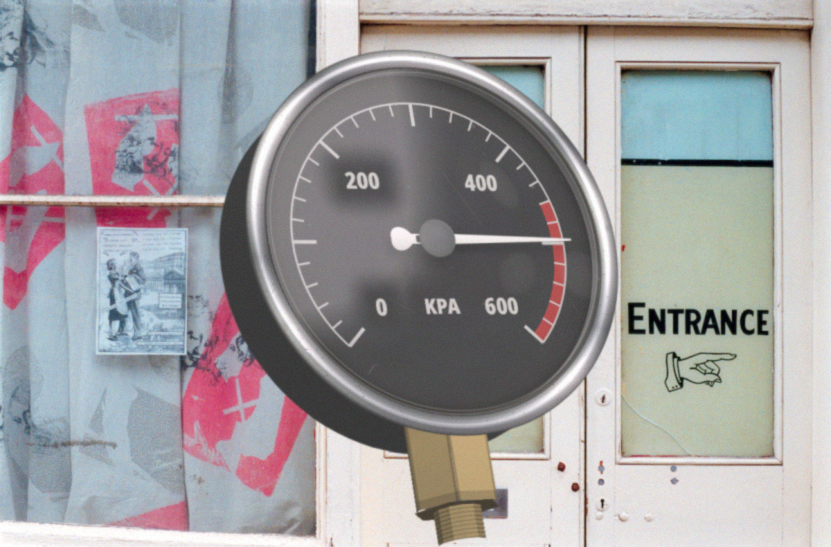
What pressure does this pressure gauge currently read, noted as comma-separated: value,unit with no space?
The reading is 500,kPa
